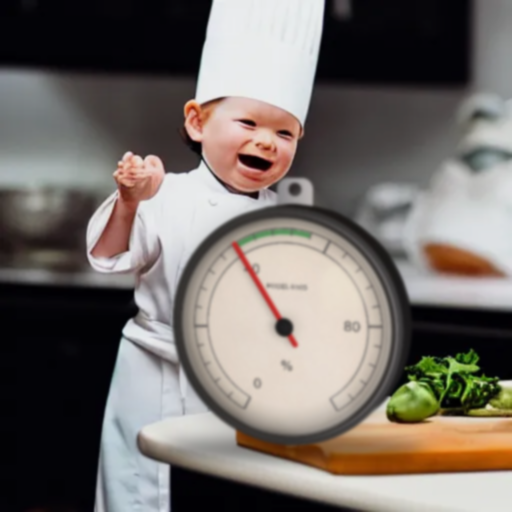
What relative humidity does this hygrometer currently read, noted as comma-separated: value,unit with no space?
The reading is 40,%
